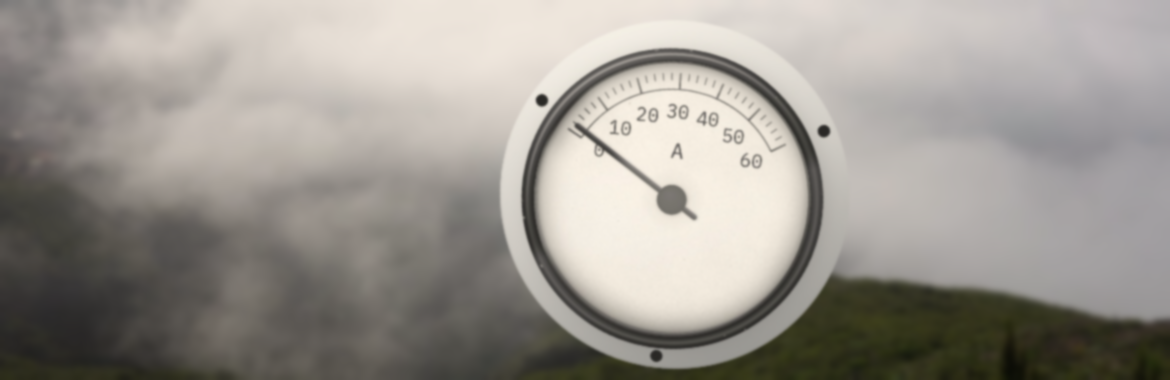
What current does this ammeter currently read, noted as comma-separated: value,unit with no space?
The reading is 2,A
